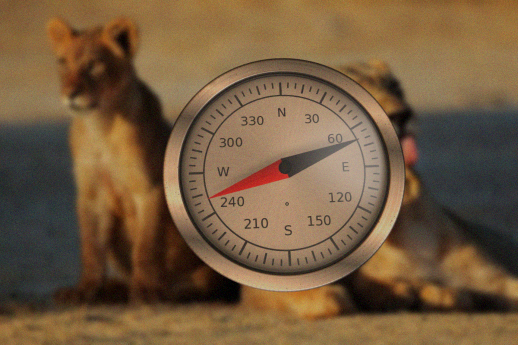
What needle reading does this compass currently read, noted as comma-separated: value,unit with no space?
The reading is 250,°
